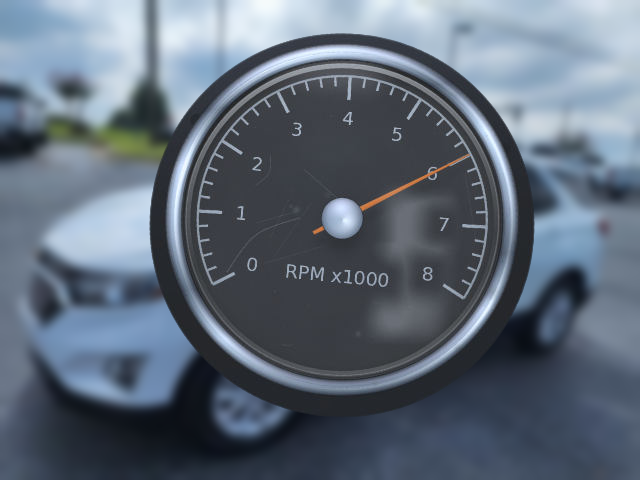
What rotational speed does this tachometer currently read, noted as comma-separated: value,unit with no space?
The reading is 6000,rpm
